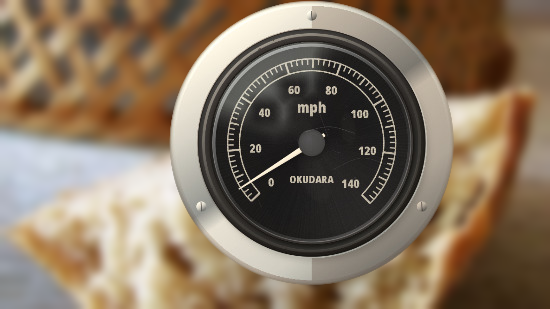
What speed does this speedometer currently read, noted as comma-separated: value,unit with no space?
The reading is 6,mph
